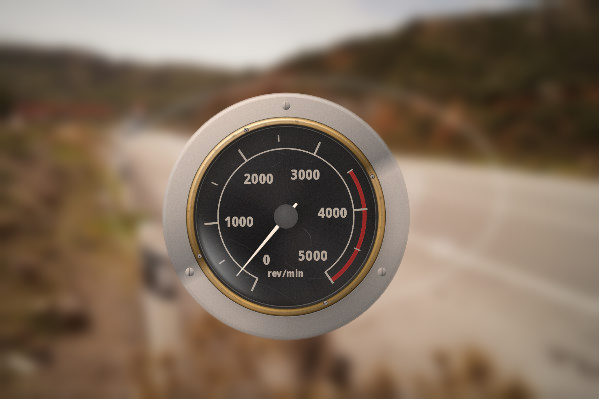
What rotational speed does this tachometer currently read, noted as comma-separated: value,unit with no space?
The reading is 250,rpm
